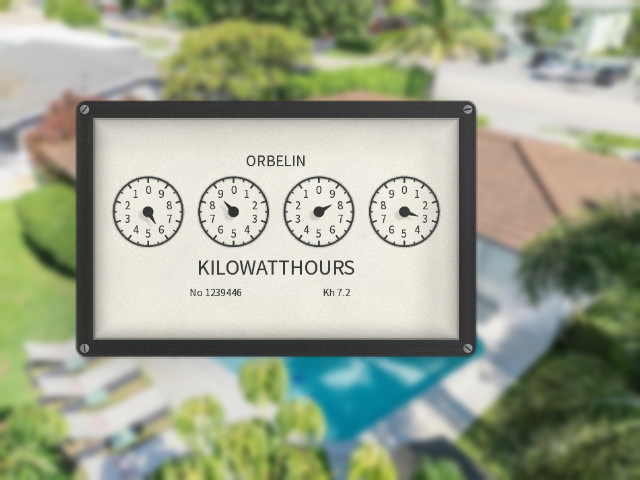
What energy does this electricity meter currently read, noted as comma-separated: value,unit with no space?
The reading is 5883,kWh
